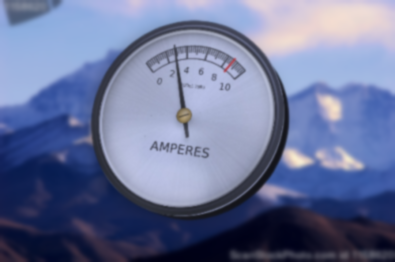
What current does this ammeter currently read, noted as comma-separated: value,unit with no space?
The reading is 3,A
